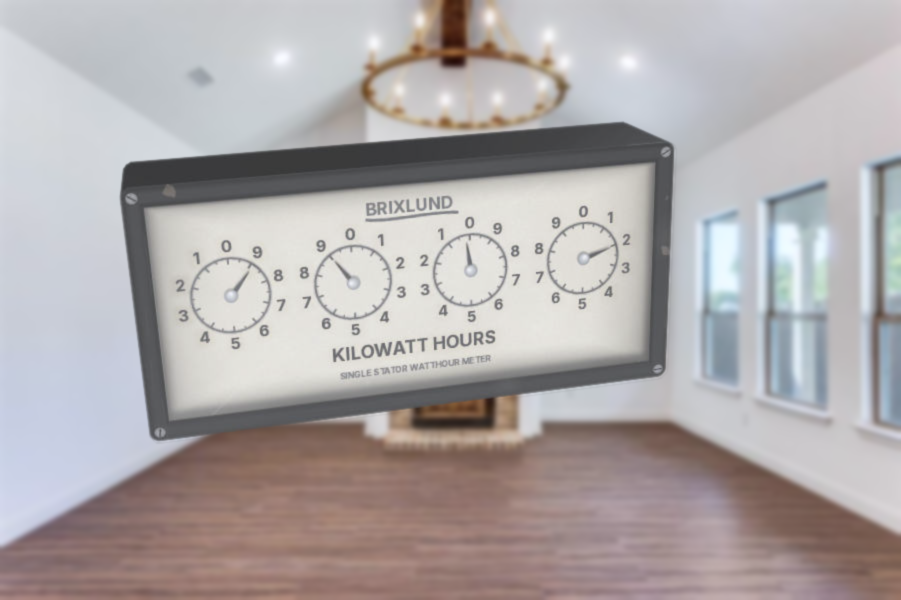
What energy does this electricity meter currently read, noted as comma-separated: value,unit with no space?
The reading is 8902,kWh
